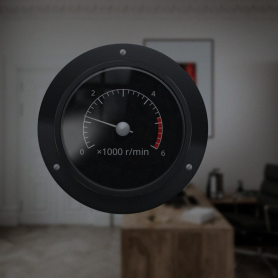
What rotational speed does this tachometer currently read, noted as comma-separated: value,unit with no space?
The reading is 1200,rpm
